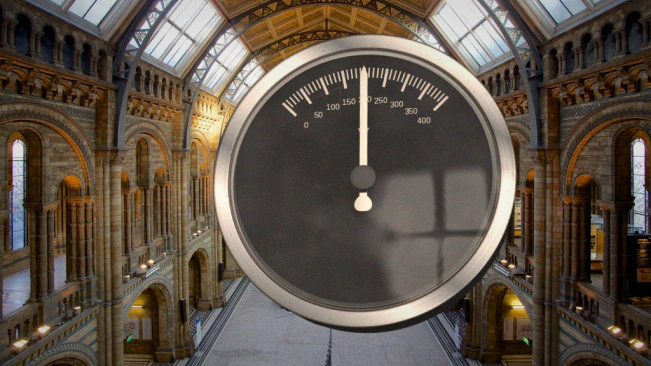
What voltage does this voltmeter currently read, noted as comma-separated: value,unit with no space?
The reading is 200,V
